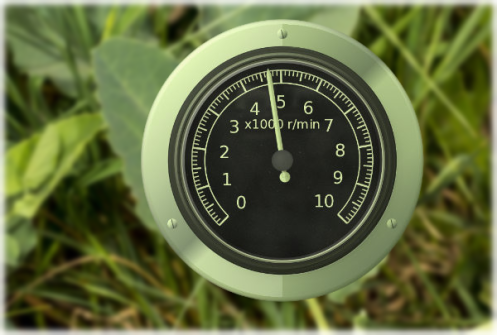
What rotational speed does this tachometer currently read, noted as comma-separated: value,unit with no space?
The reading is 4700,rpm
